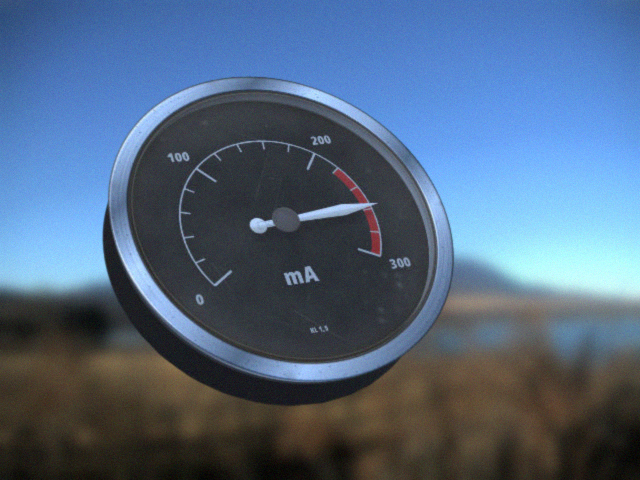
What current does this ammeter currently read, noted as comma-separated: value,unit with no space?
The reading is 260,mA
